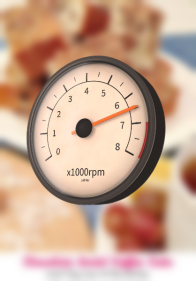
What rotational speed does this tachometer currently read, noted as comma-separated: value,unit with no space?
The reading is 6500,rpm
